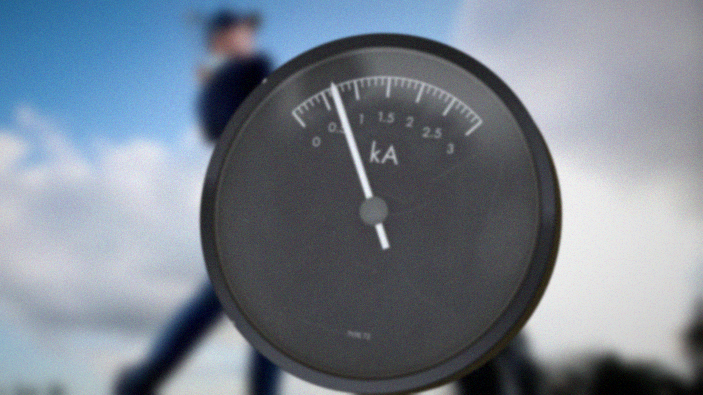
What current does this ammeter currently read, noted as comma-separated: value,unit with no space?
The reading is 0.7,kA
